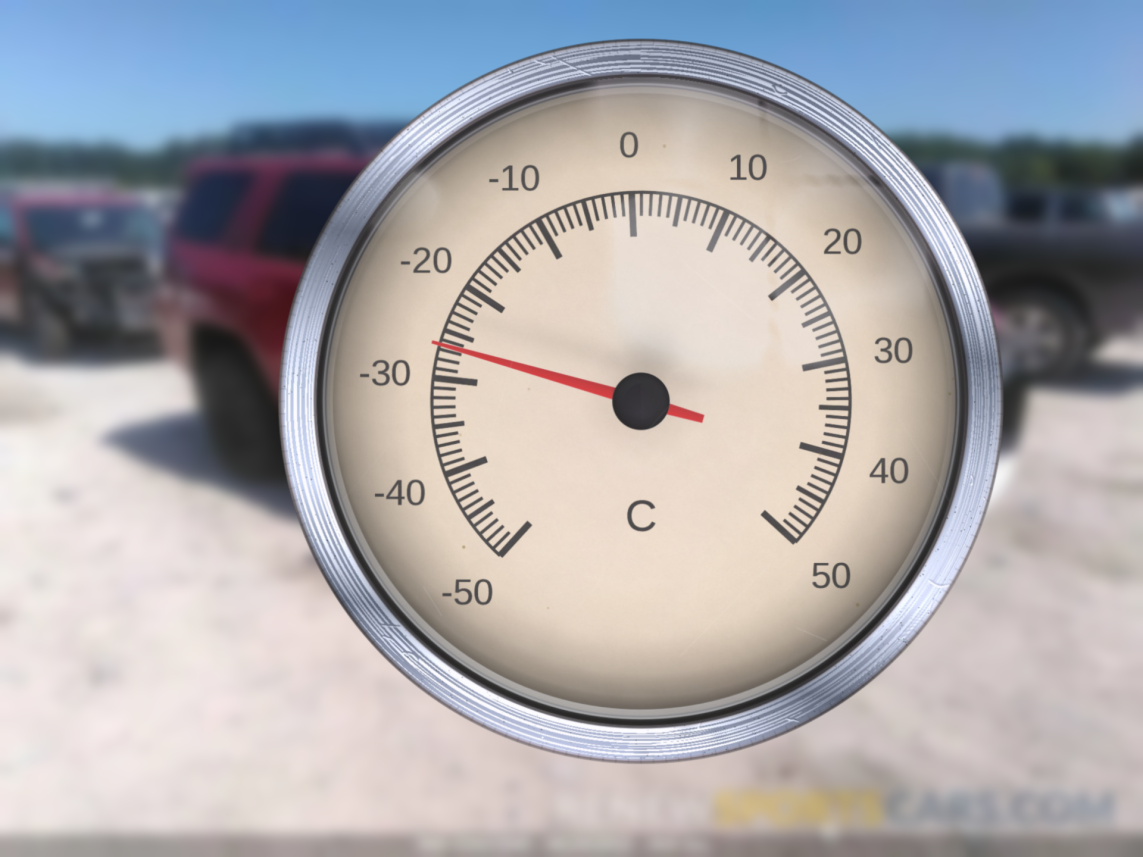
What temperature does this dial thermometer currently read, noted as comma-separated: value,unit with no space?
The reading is -26.5,°C
